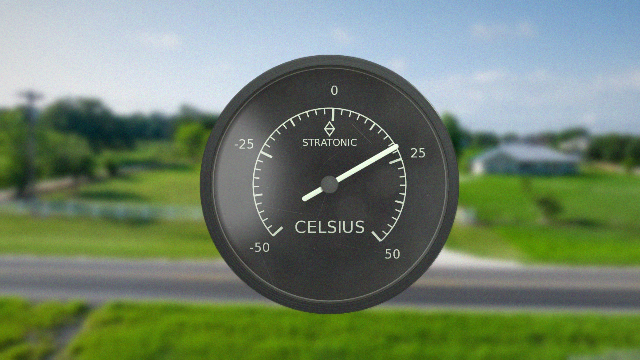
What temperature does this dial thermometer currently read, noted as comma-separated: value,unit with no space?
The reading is 21.25,°C
